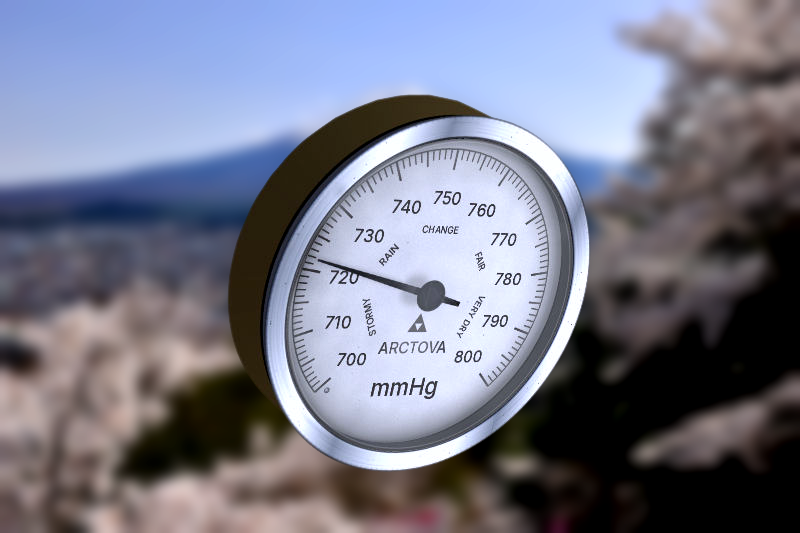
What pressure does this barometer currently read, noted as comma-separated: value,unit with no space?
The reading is 722,mmHg
